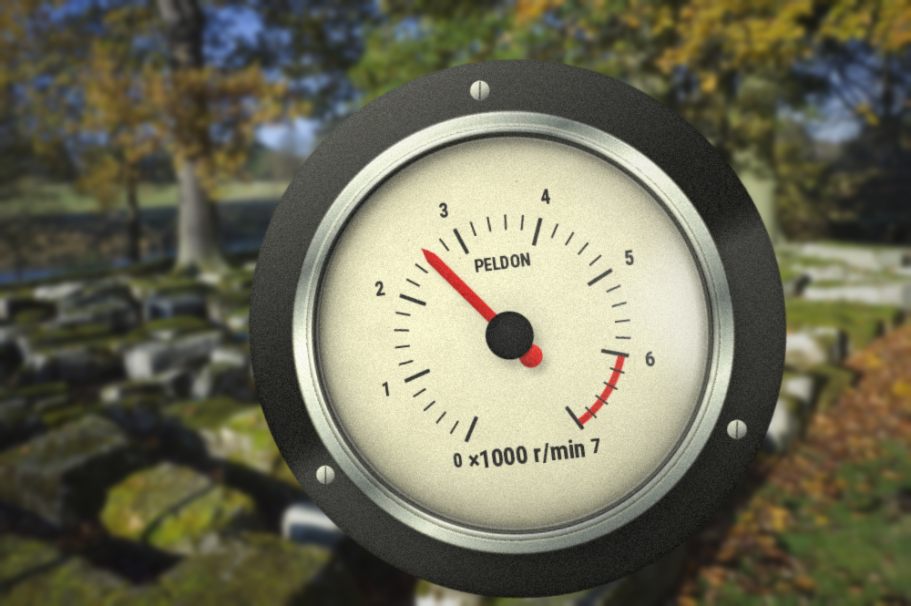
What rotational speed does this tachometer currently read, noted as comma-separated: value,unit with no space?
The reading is 2600,rpm
